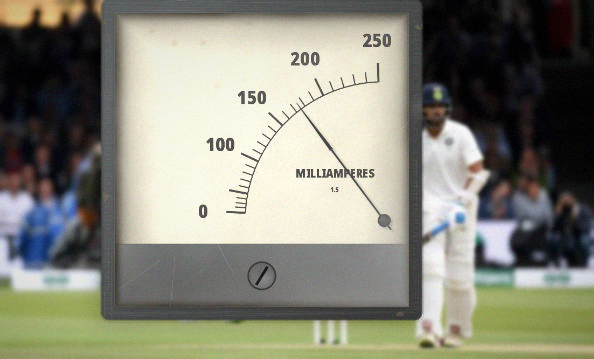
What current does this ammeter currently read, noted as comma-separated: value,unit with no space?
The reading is 175,mA
